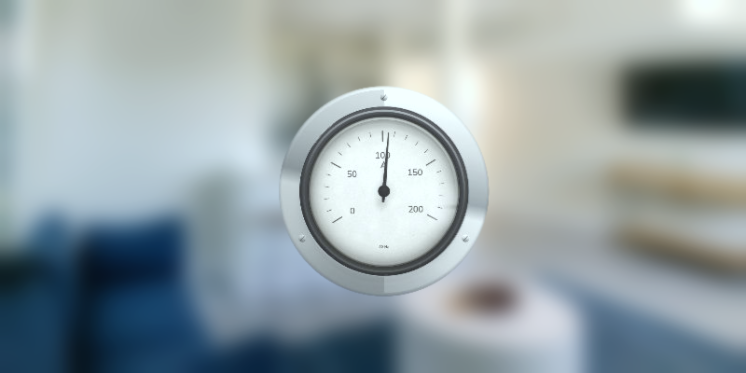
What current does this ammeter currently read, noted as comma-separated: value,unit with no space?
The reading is 105,A
